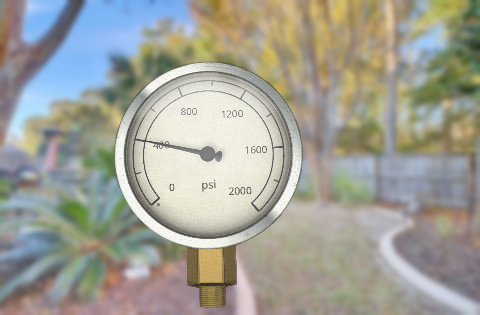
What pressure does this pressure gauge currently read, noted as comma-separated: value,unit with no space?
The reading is 400,psi
